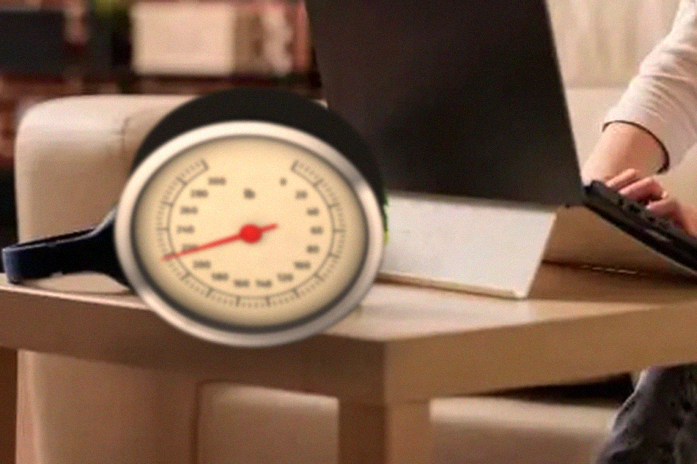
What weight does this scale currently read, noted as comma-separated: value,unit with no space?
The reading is 220,lb
